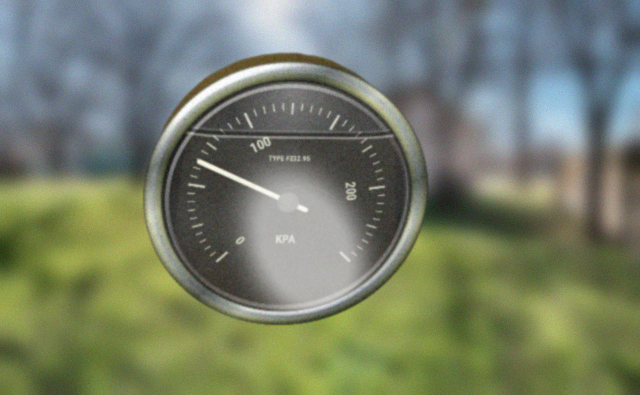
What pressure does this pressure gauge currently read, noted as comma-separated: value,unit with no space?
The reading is 65,kPa
